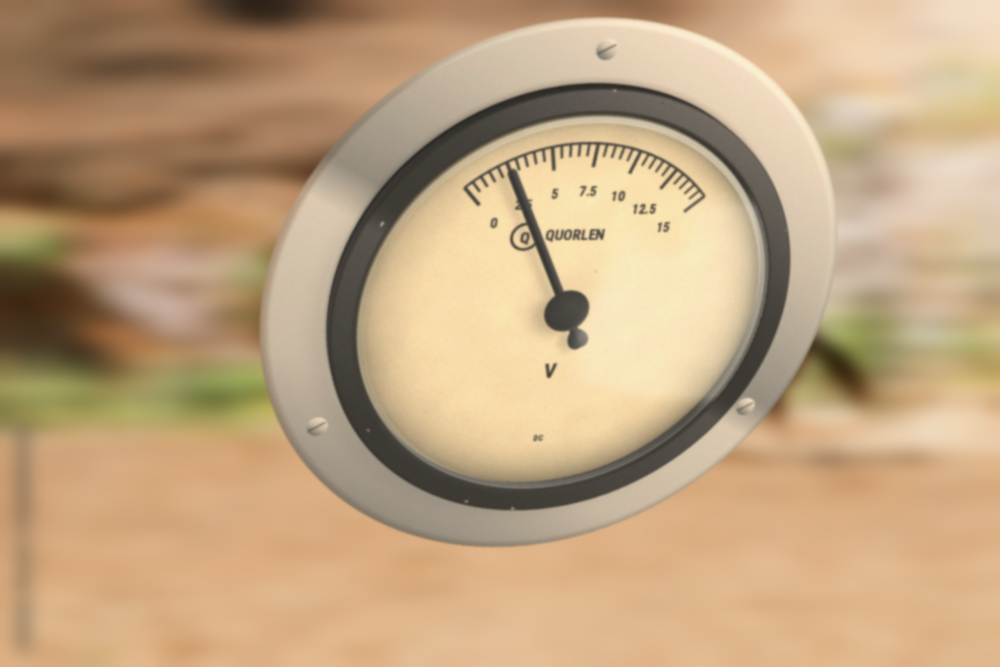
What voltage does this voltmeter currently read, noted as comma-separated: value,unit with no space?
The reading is 2.5,V
